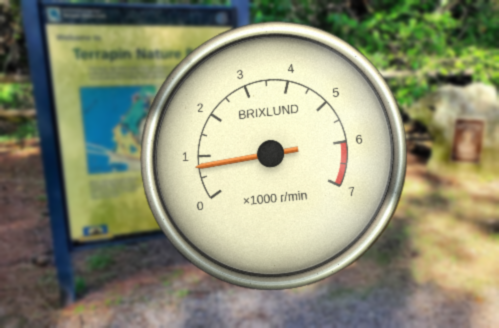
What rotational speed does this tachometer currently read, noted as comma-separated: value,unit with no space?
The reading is 750,rpm
